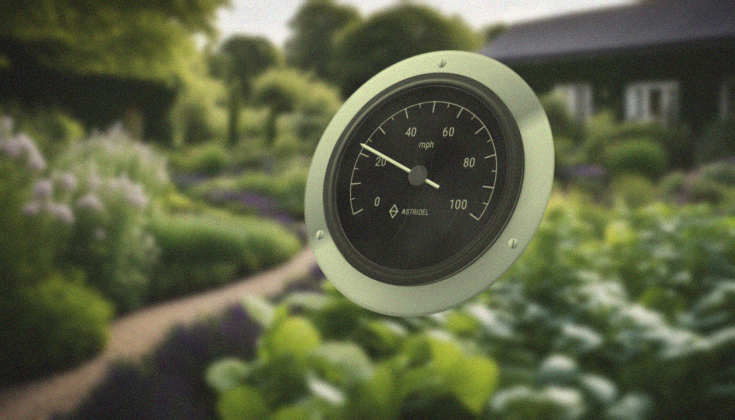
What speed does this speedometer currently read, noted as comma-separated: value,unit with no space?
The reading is 22.5,mph
